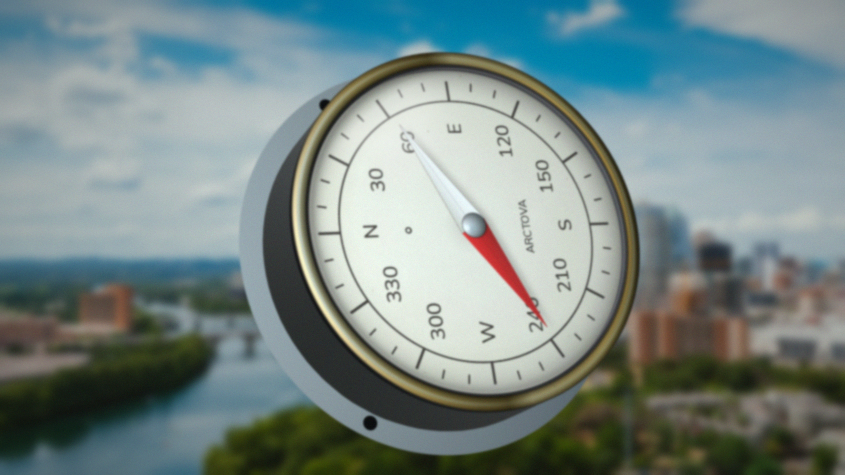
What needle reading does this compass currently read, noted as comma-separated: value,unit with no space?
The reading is 240,°
